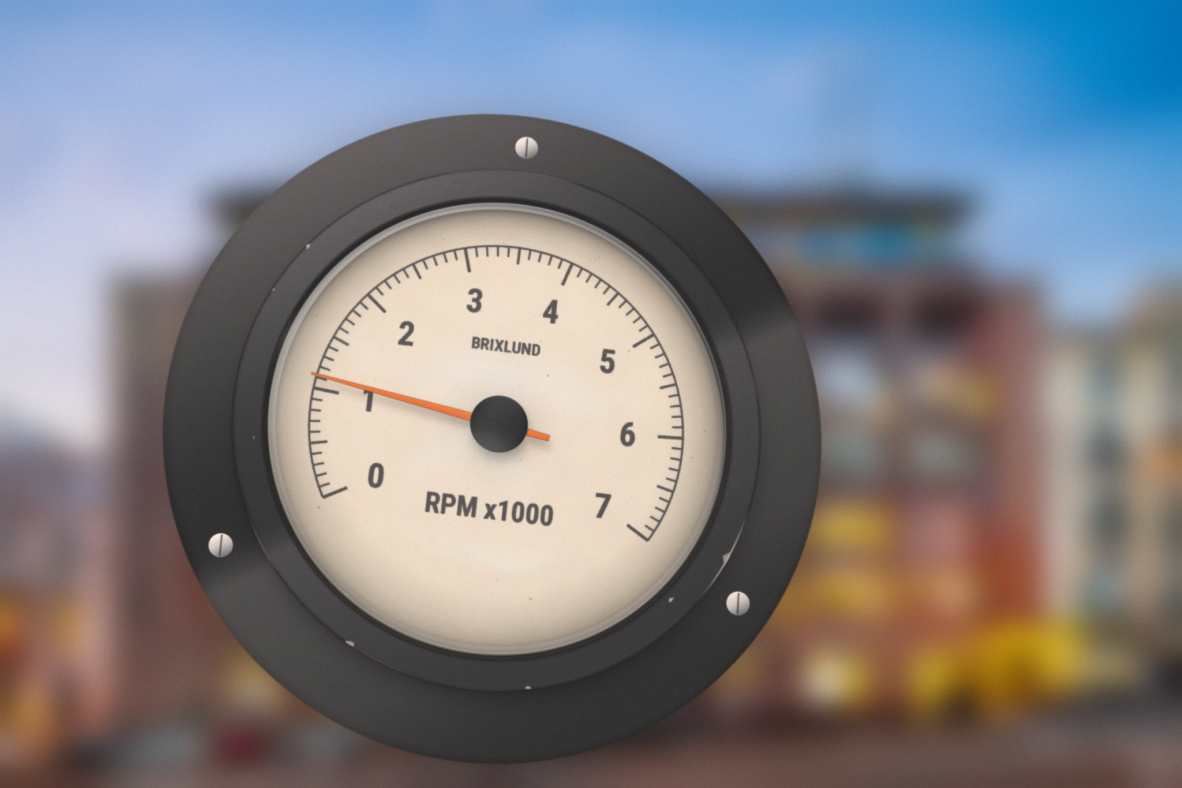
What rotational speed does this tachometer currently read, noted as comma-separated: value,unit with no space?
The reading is 1100,rpm
